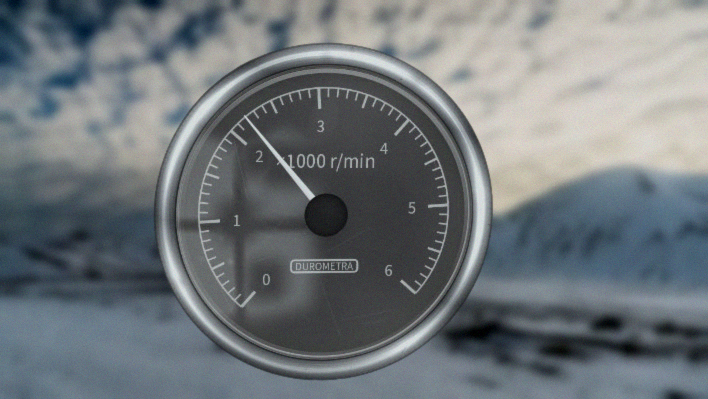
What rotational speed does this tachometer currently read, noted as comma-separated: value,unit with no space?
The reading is 2200,rpm
